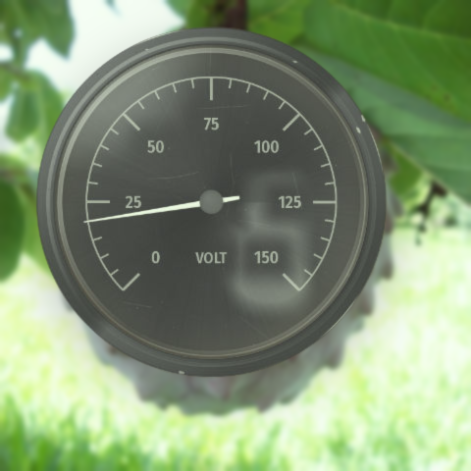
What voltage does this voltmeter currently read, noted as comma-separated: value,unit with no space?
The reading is 20,V
